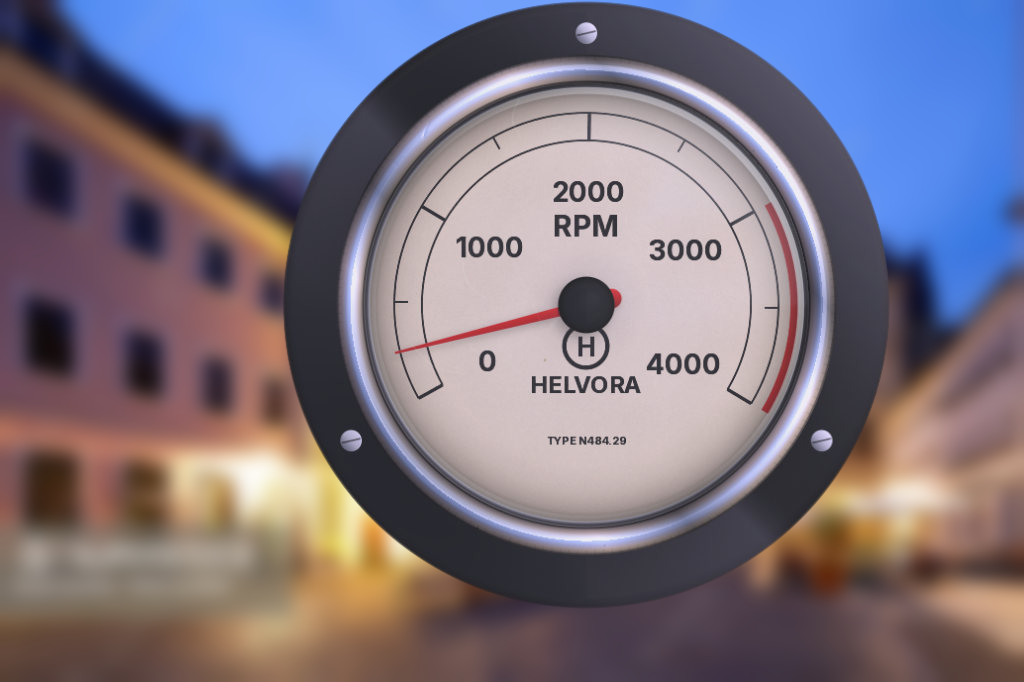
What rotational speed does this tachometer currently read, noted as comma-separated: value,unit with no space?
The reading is 250,rpm
